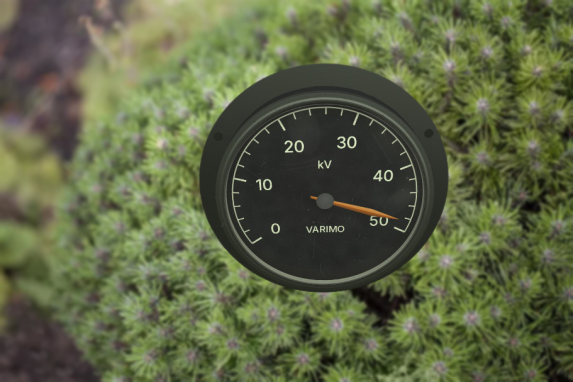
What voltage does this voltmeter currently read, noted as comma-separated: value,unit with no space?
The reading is 48,kV
